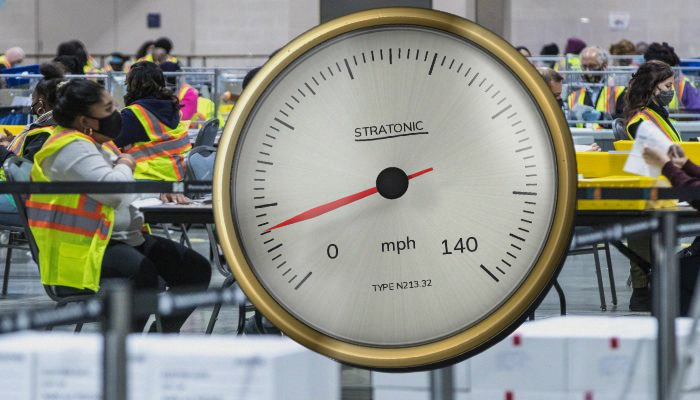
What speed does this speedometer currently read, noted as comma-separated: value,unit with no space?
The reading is 14,mph
